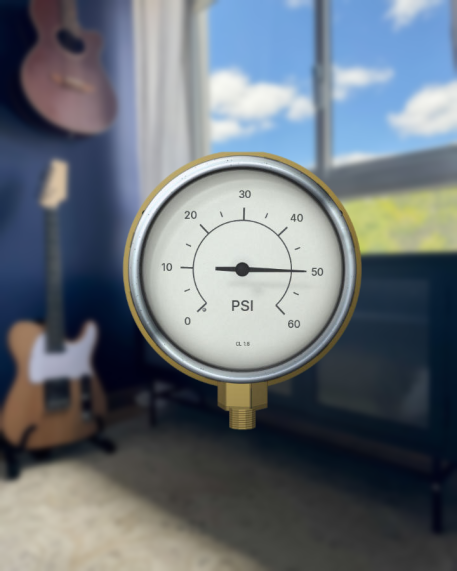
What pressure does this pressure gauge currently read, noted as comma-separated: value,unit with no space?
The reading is 50,psi
